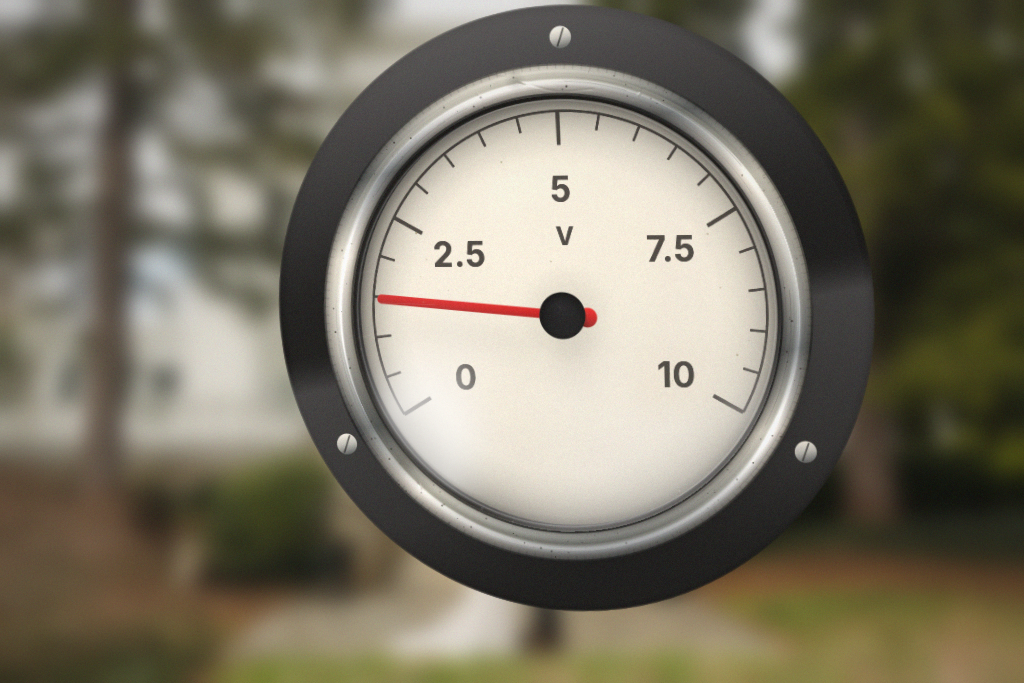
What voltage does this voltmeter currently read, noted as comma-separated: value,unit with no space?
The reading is 1.5,V
